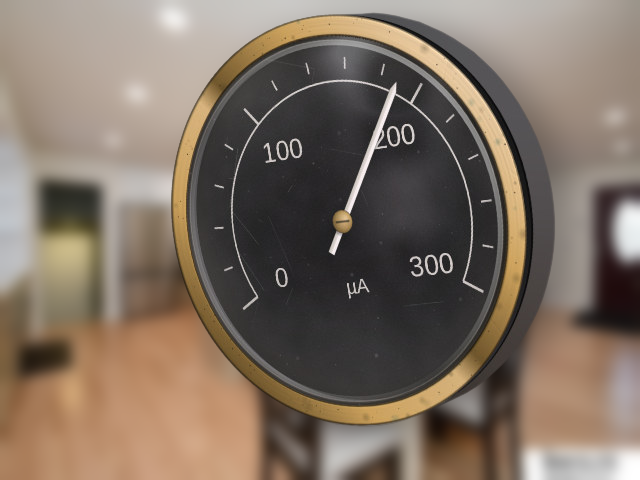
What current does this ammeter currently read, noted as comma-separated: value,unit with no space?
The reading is 190,µA
